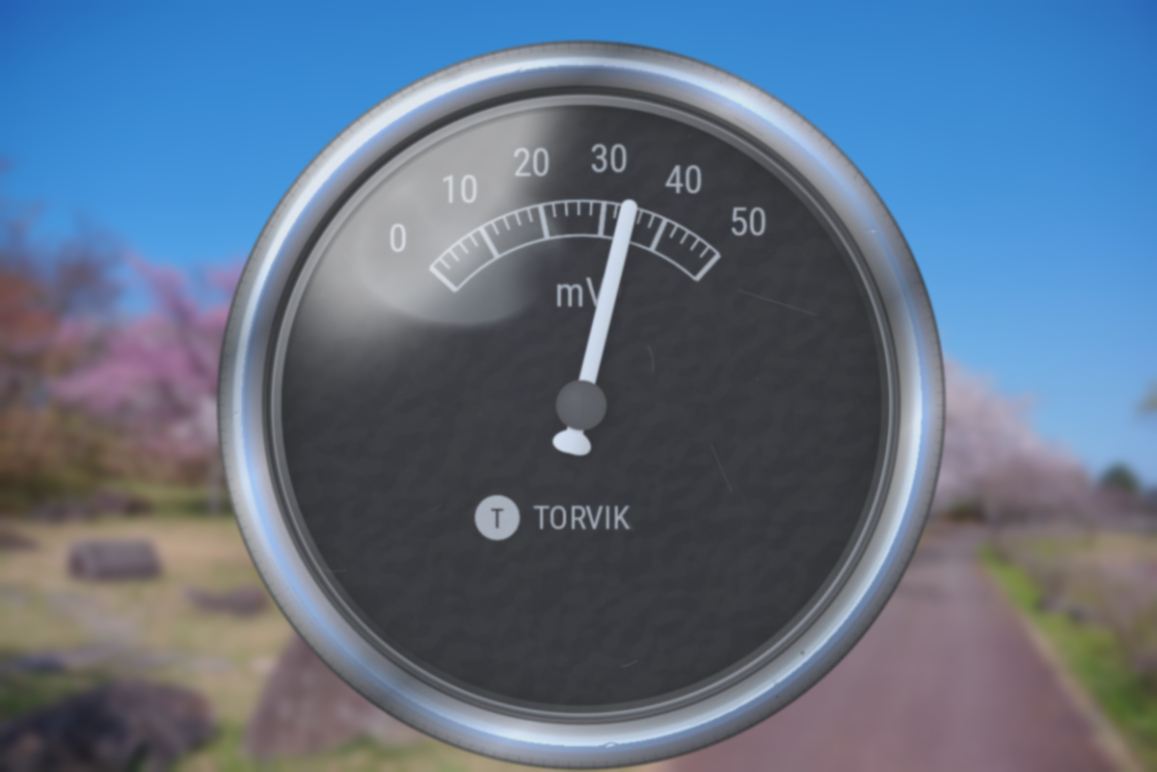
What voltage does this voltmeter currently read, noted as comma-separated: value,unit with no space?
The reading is 34,mV
